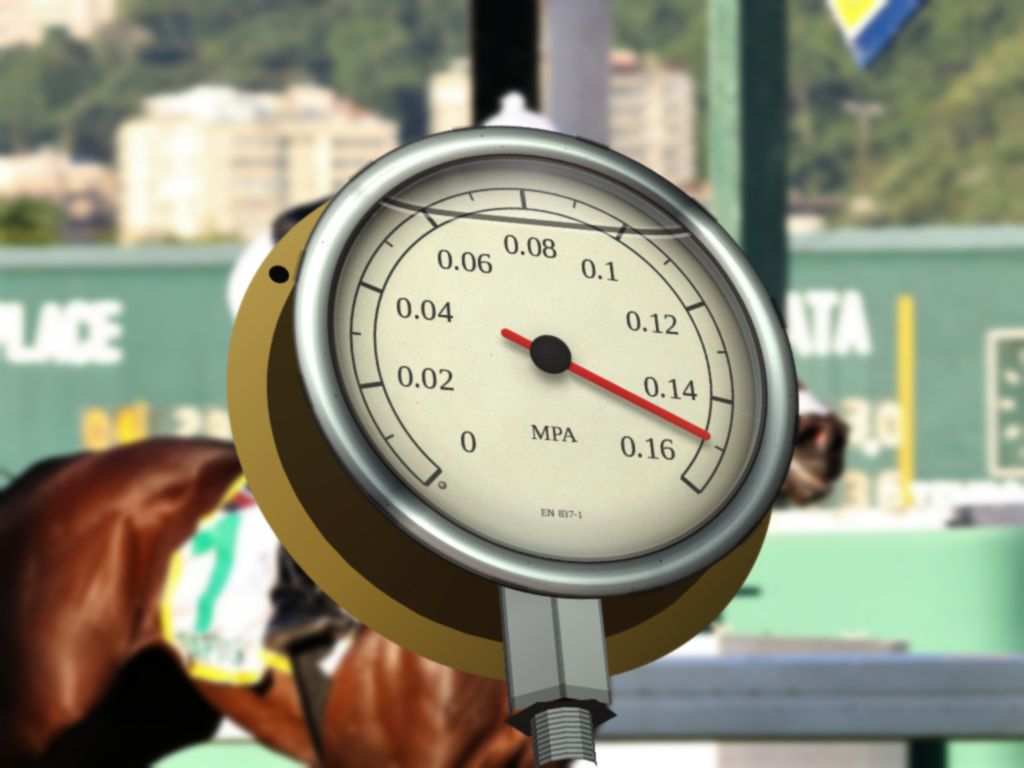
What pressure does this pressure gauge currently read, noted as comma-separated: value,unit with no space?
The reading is 0.15,MPa
